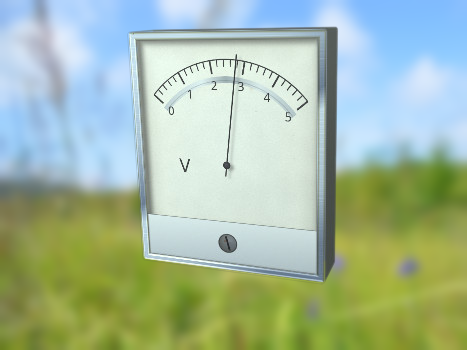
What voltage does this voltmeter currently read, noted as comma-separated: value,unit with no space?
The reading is 2.8,V
